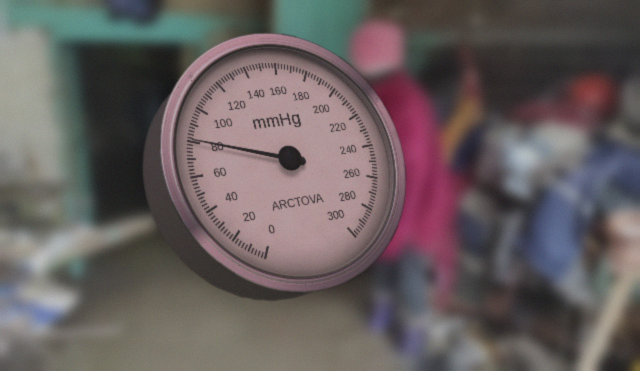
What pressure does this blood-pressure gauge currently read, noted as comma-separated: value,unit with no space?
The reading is 80,mmHg
